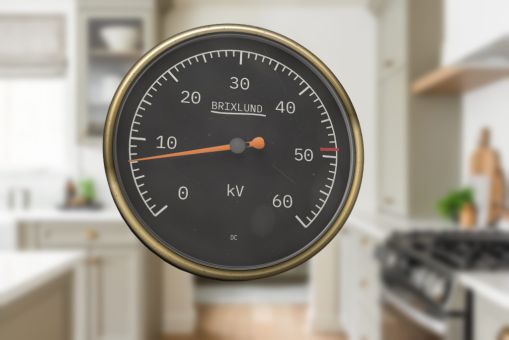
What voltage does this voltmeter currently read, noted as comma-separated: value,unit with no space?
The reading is 7,kV
